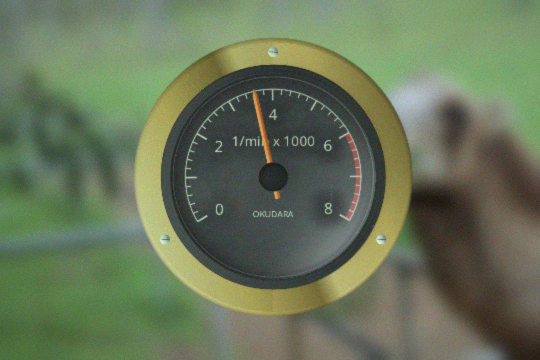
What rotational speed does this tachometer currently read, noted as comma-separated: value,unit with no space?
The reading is 3600,rpm
